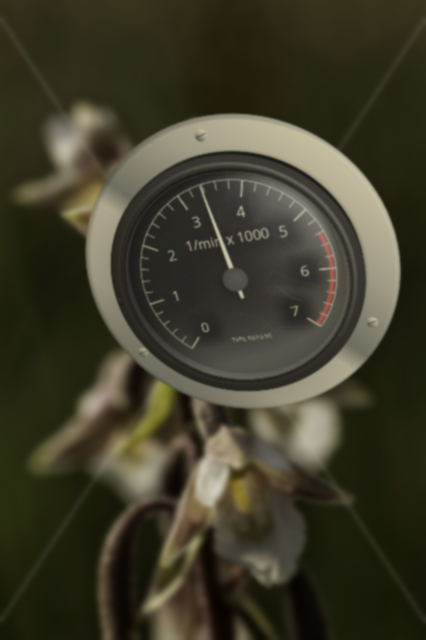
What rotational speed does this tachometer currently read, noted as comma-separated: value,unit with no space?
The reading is 3400,rpm
